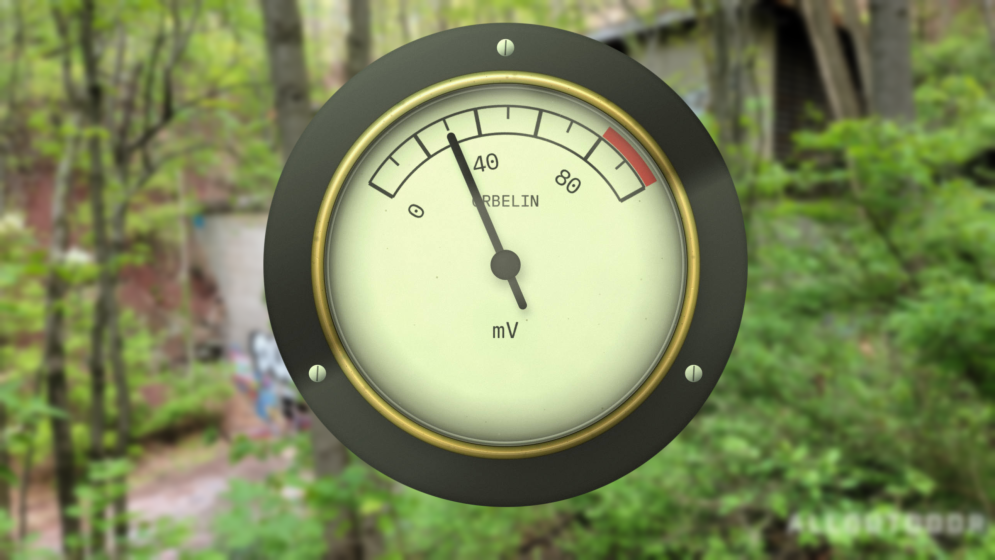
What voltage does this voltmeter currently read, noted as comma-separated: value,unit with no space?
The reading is 30,mV
